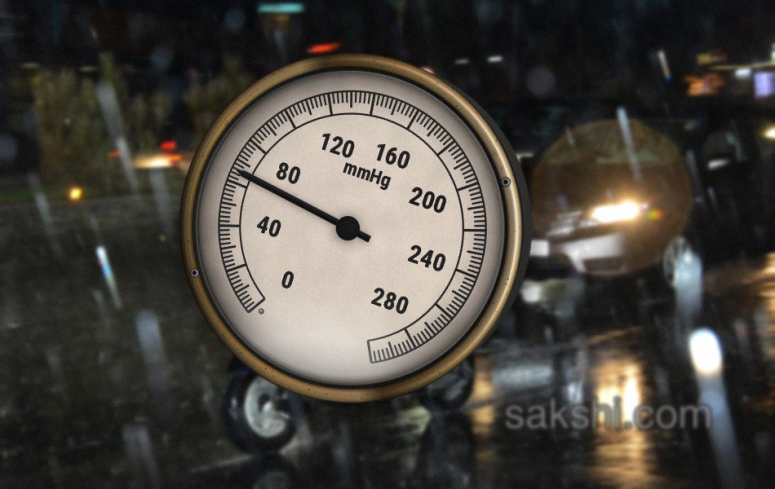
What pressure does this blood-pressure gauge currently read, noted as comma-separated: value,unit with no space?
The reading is 66,mmHg
